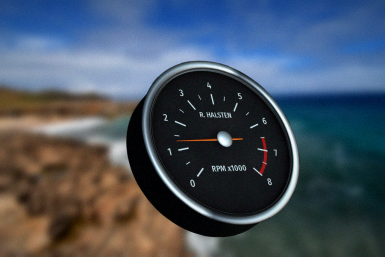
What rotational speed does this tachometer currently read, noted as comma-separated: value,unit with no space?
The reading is 1250,rpm
